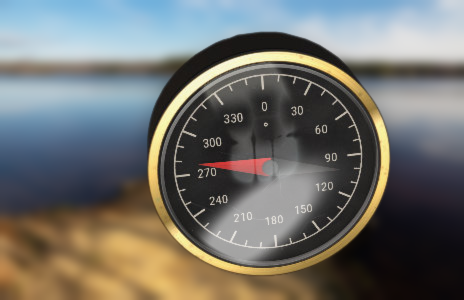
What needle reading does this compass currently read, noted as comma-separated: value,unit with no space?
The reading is 280,°
